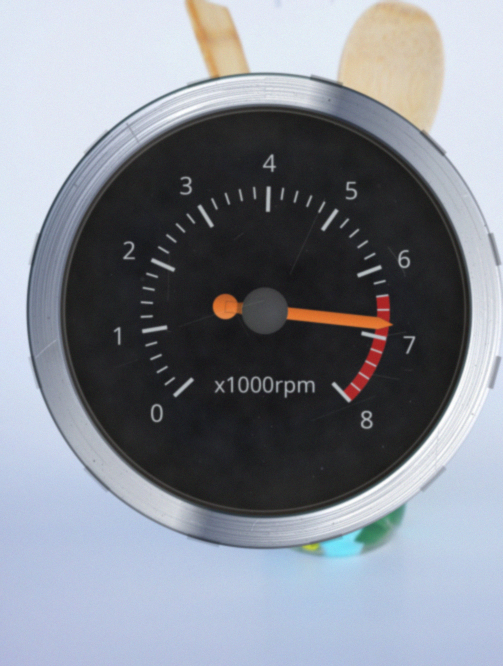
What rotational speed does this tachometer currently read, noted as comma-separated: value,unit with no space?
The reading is 6800,rpm
